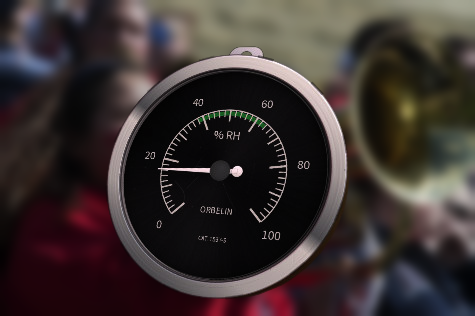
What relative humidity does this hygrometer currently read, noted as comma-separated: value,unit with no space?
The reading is 16,%
